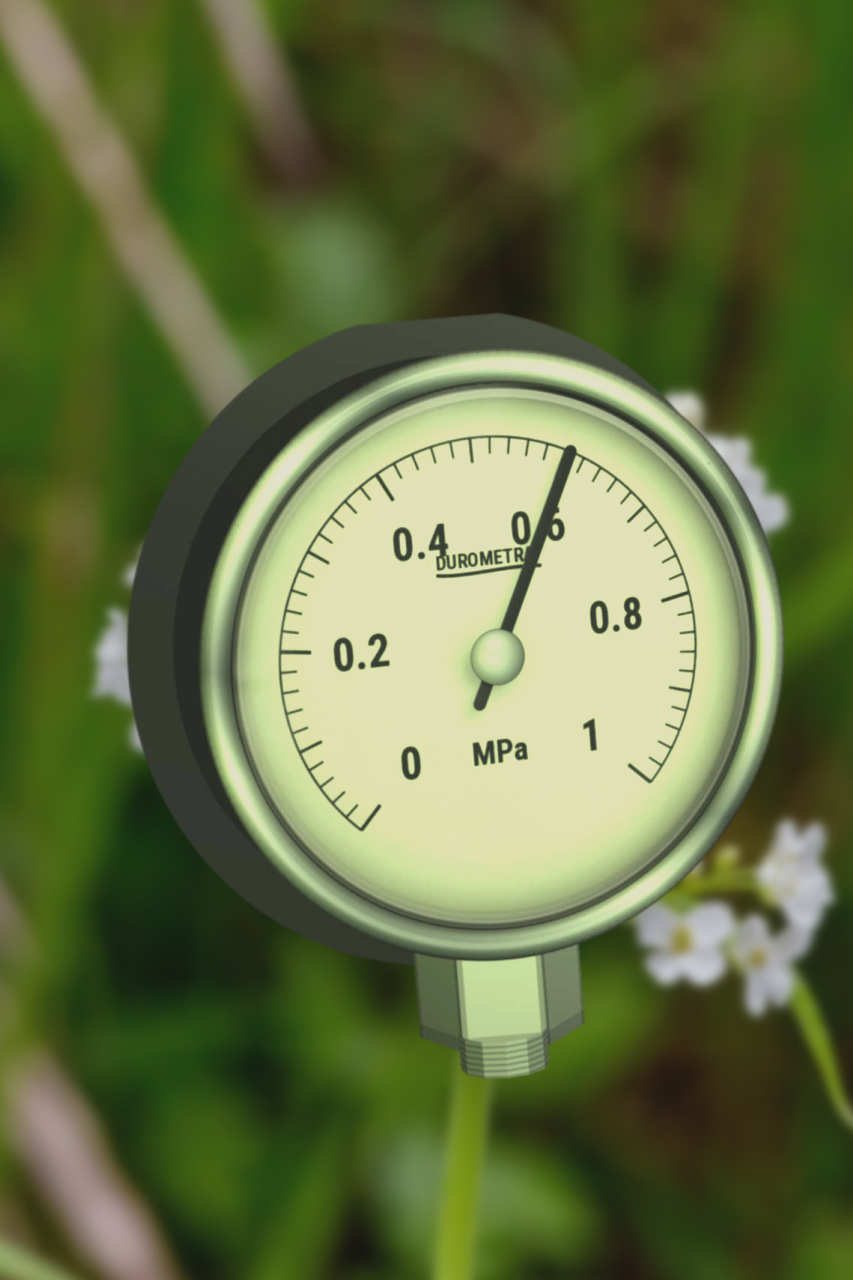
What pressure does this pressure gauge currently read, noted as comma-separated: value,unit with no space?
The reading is 0.6,MPa
